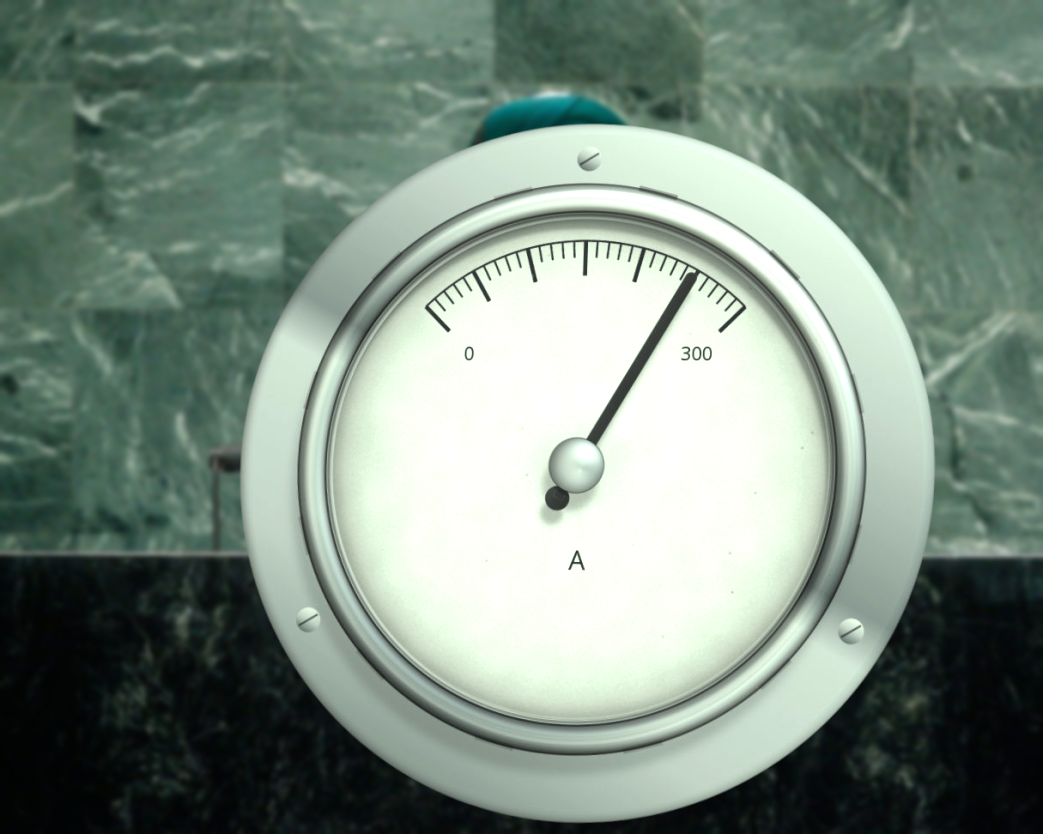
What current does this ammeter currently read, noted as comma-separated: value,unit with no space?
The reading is 250,A
